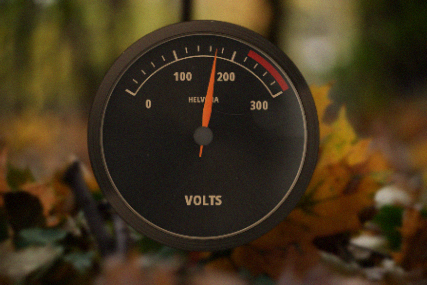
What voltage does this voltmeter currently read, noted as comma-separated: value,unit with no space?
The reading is 170,V
